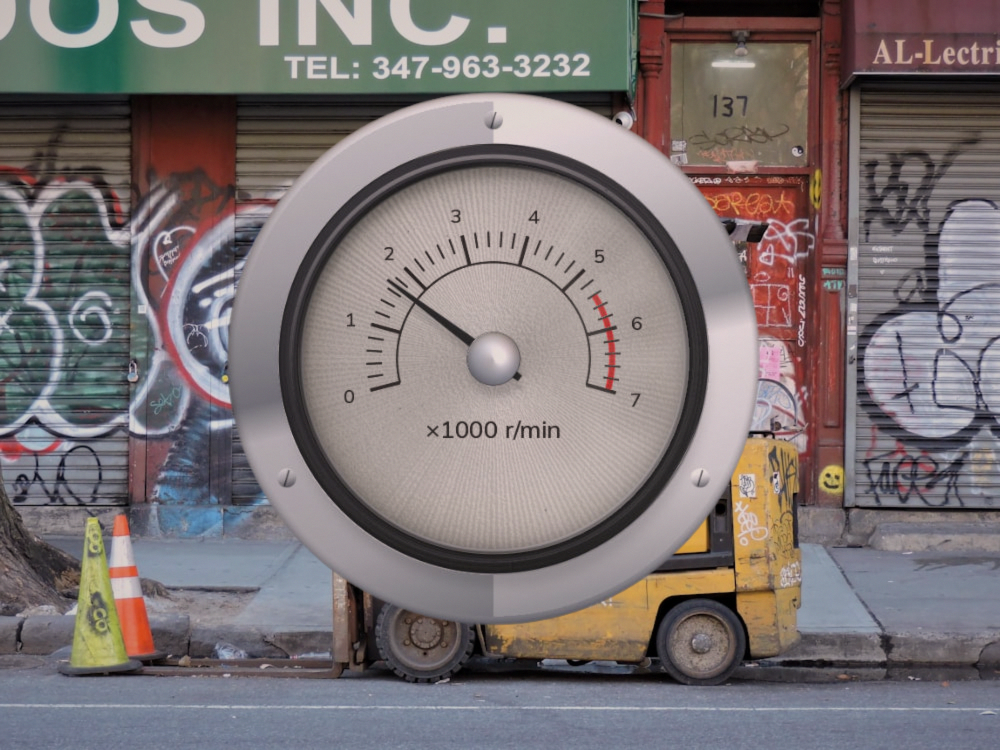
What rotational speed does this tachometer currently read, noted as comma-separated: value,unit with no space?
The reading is 1700,rpm
